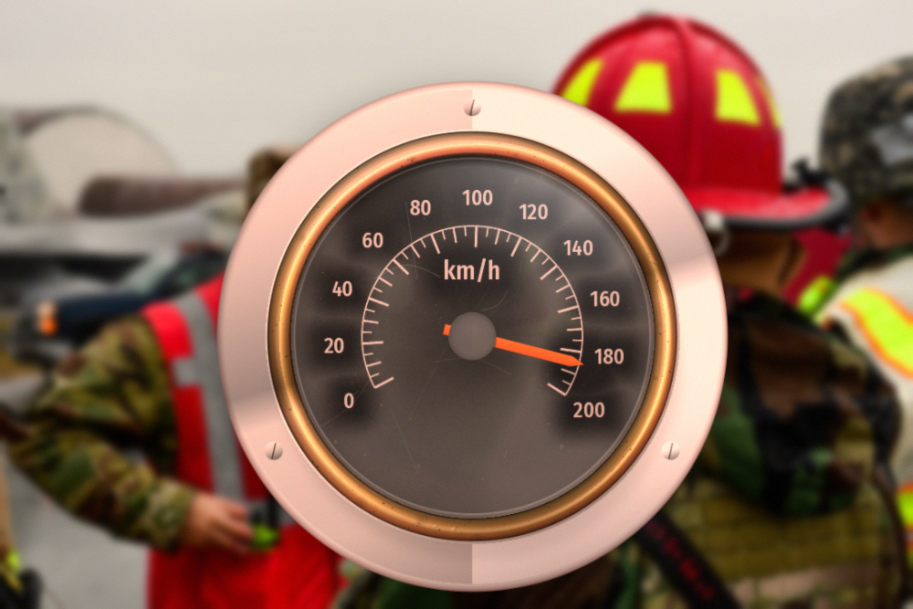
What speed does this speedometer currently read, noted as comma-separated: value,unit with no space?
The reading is 185,km/h
